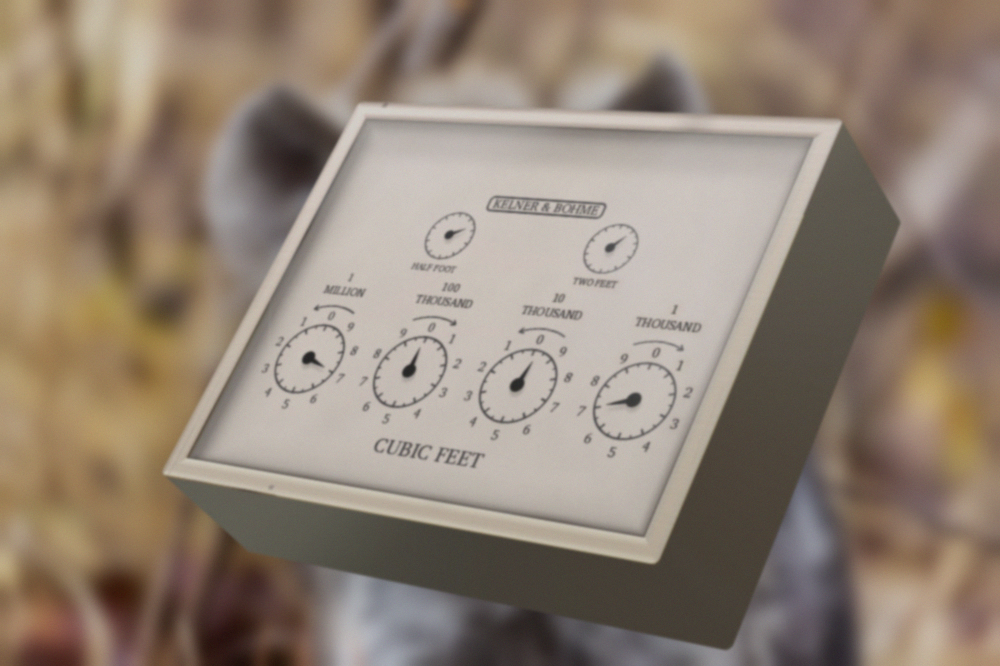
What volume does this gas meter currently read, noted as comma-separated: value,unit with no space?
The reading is 699700,ft³
